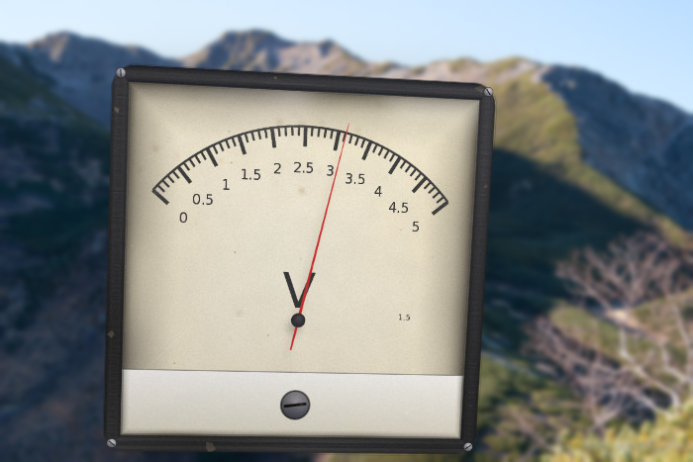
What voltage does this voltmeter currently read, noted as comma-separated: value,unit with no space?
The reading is 3.1,V
